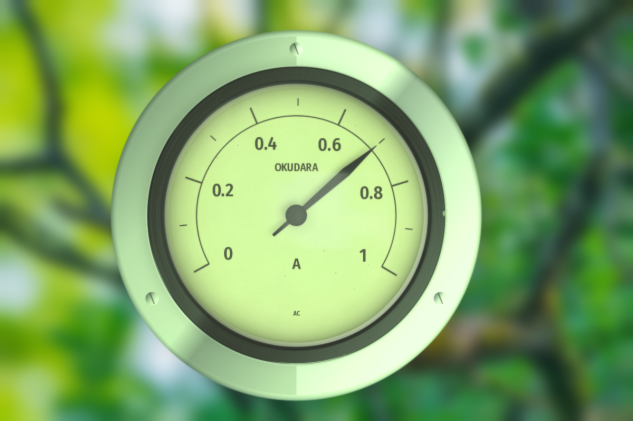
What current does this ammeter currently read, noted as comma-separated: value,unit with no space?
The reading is 0.7,A
